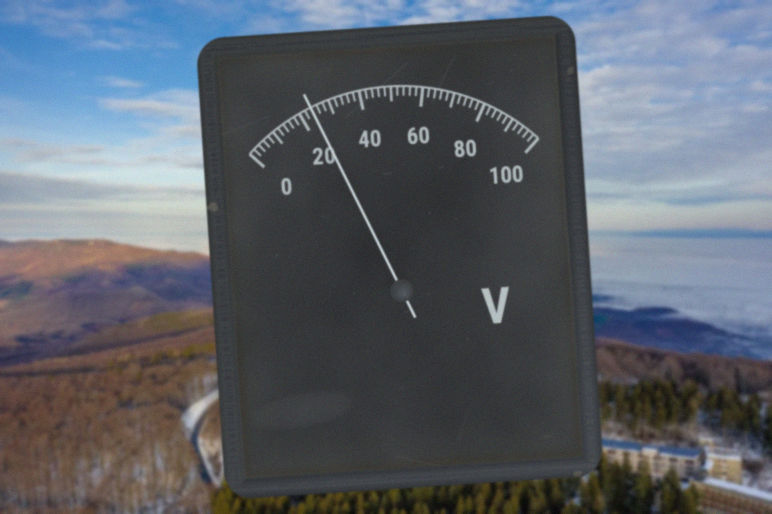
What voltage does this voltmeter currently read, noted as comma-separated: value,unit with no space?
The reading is 24,V
